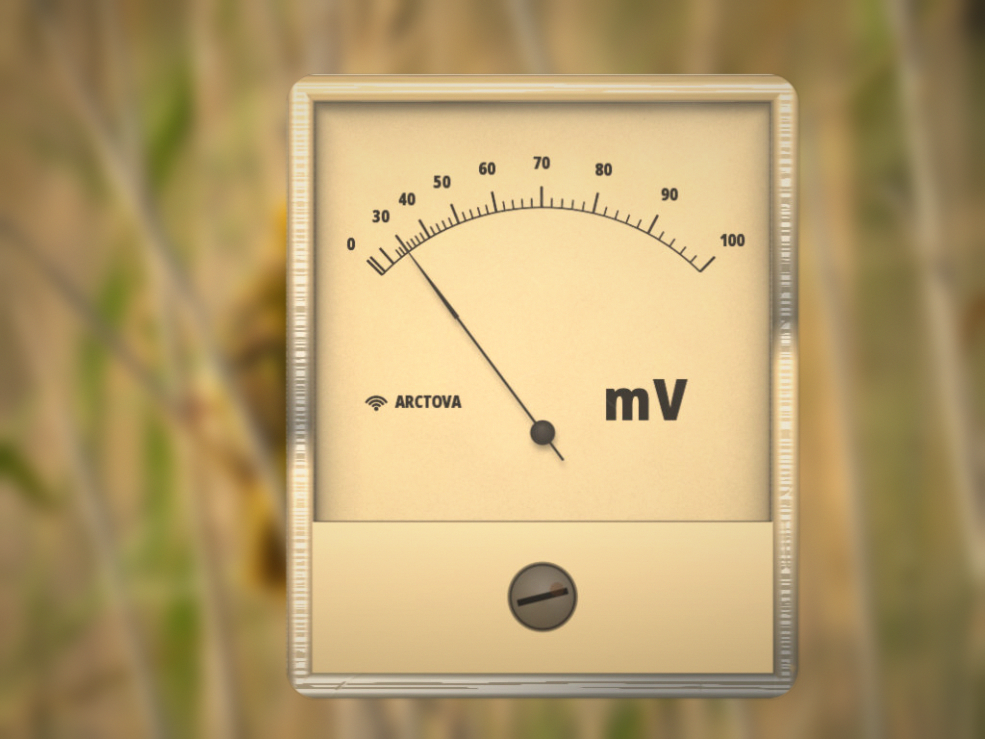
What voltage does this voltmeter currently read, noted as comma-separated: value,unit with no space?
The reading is 30,mV
